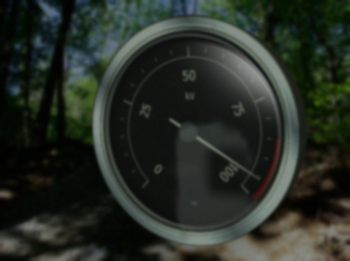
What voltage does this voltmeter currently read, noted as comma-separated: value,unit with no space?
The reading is 95,kV
